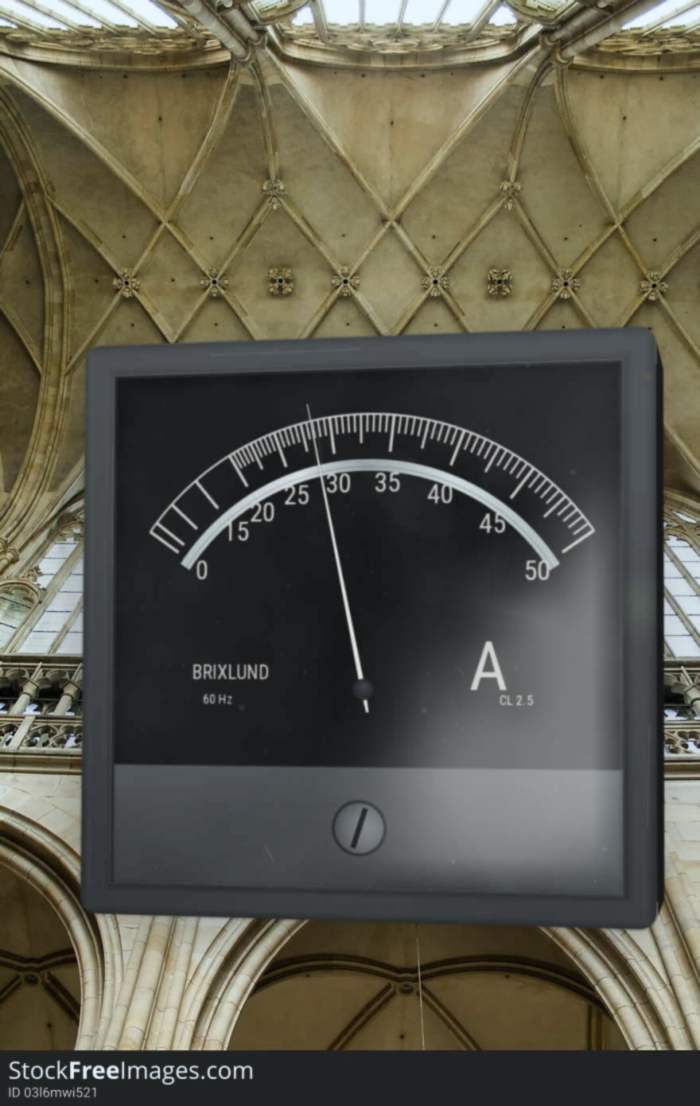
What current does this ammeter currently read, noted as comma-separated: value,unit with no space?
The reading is 28.5,A
